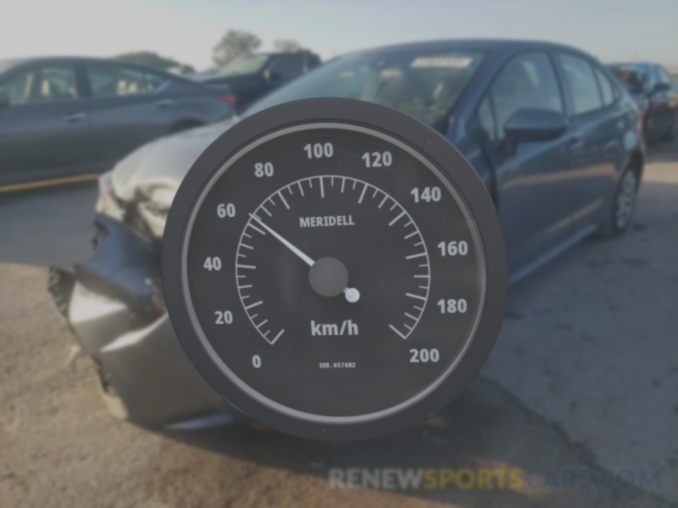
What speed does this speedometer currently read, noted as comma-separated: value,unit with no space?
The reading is 65,km/h
